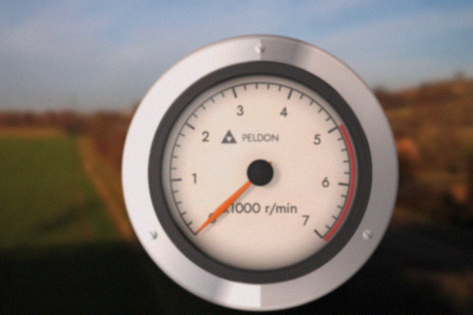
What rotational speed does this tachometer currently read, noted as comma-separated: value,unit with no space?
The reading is 0,rpm
